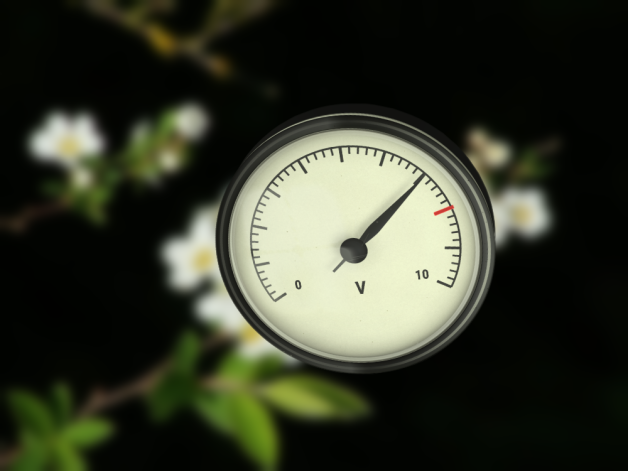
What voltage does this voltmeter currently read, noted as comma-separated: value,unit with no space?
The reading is 7,V
